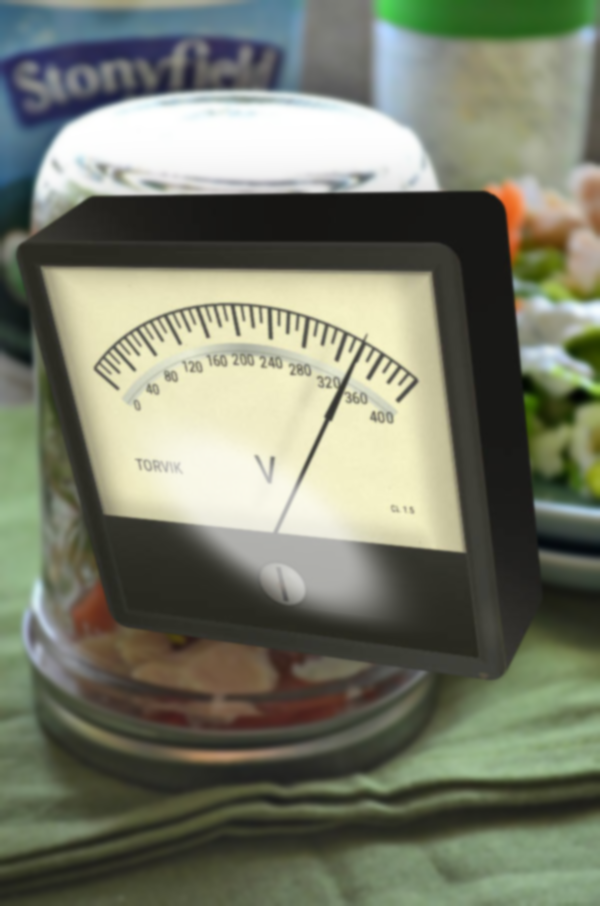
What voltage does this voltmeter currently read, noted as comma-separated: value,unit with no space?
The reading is 340,V
